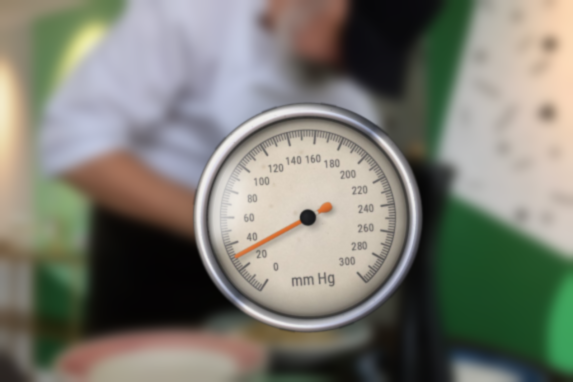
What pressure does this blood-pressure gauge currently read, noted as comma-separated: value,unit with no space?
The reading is 30,mmHg
